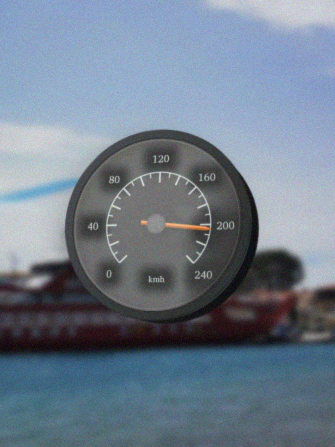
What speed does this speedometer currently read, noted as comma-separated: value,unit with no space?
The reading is 205,km/h
